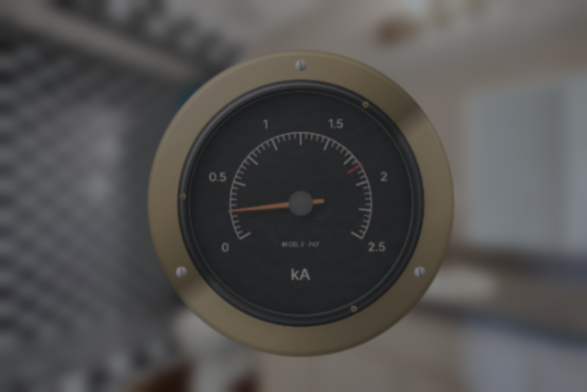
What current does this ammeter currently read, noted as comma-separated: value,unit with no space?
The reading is 0.25,kA
